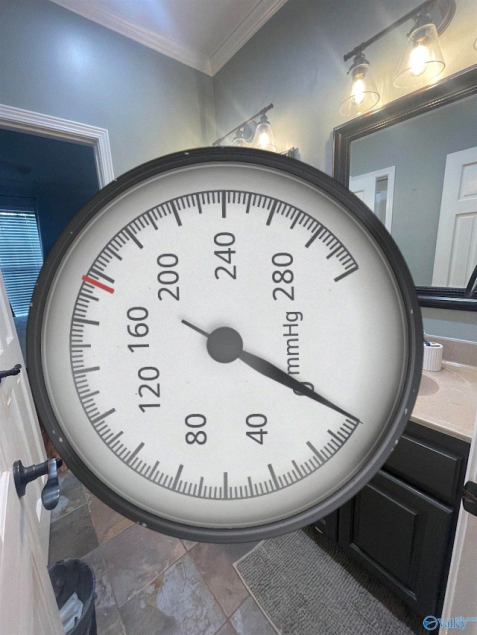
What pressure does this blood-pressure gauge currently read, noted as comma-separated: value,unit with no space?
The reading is 0,mmHg
